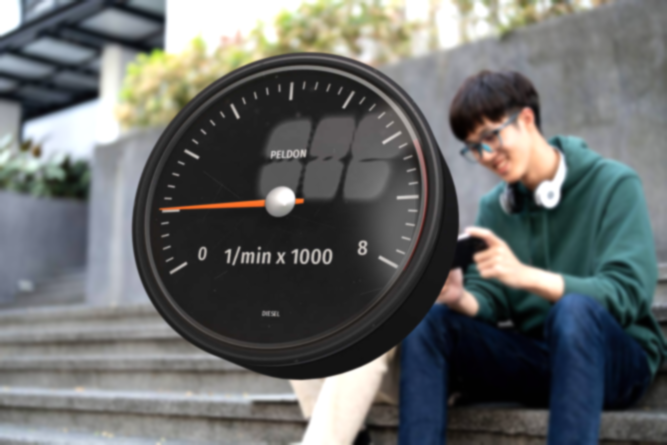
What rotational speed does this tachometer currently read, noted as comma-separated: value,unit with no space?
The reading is 1000,rpm
